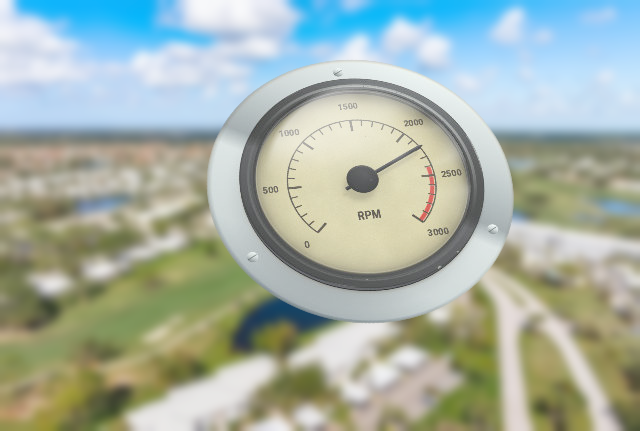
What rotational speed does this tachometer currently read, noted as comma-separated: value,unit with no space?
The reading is 2200,rpm
